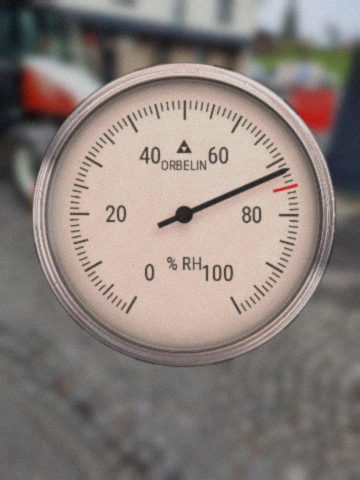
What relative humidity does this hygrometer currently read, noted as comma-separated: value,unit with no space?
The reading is 72,%
